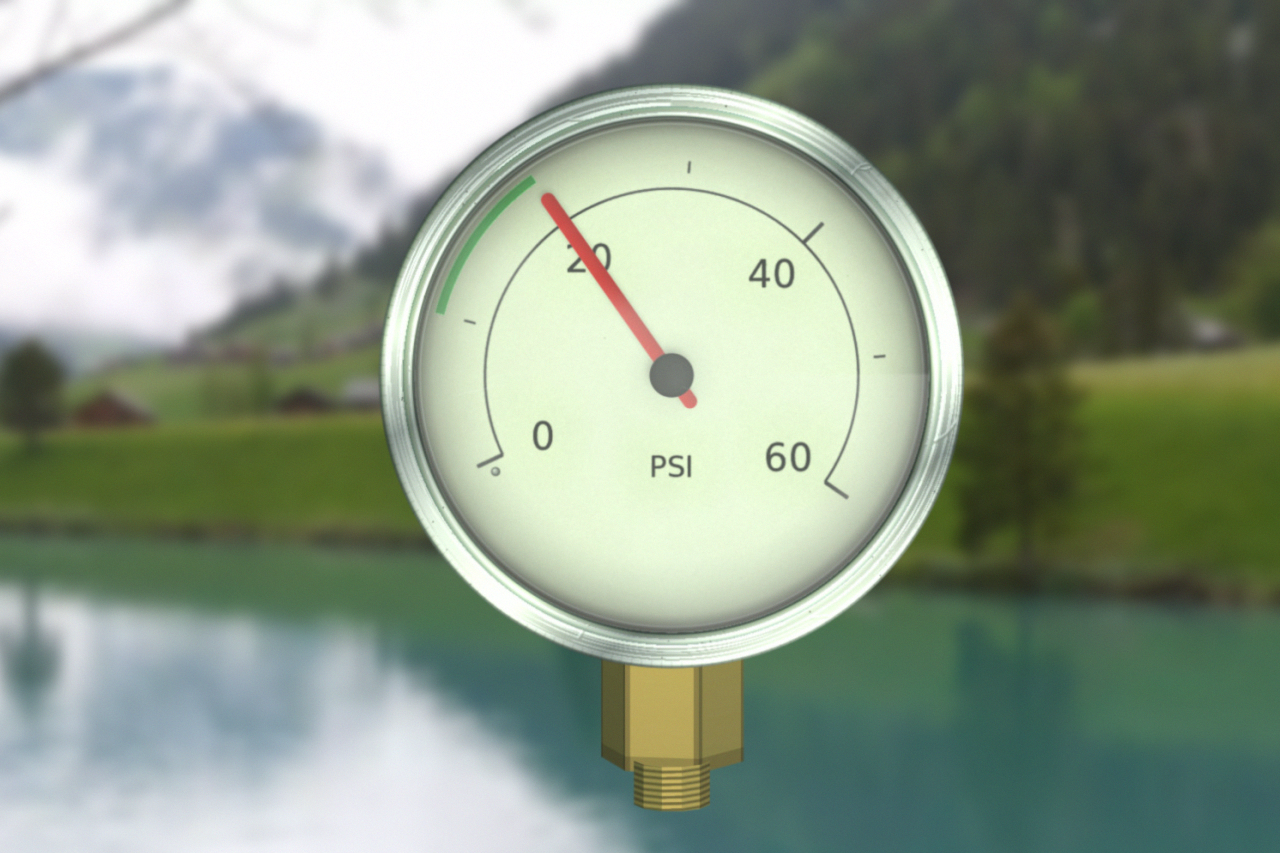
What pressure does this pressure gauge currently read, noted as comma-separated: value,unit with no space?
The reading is 20,psi
